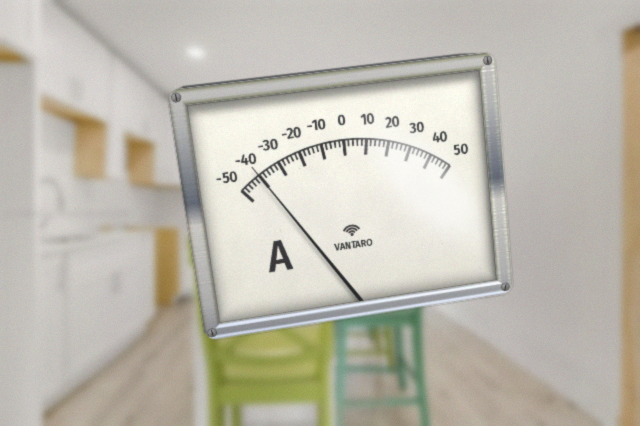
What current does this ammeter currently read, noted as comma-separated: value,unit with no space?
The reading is -40,A
